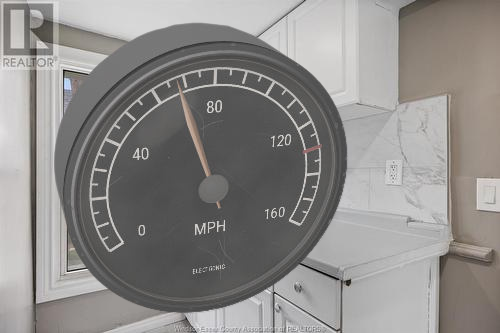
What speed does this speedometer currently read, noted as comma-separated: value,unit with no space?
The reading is 67.5,mph
